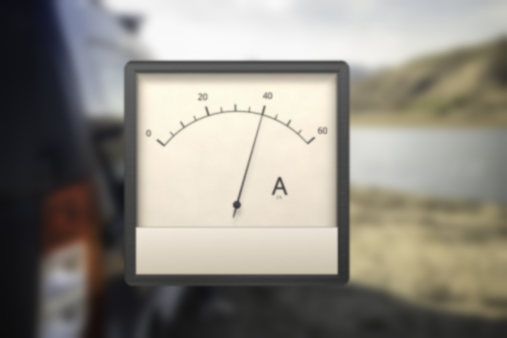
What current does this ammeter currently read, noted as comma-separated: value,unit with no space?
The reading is 40,A
